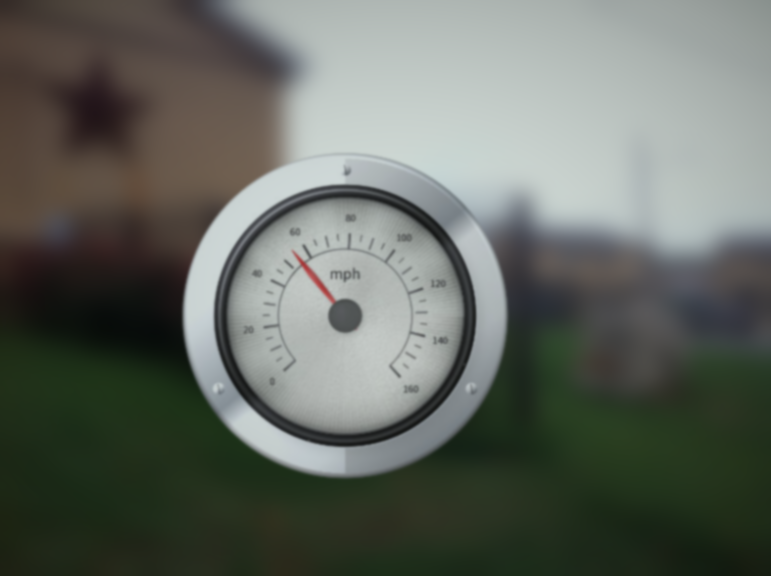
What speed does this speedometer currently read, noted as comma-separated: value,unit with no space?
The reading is 55,mph
